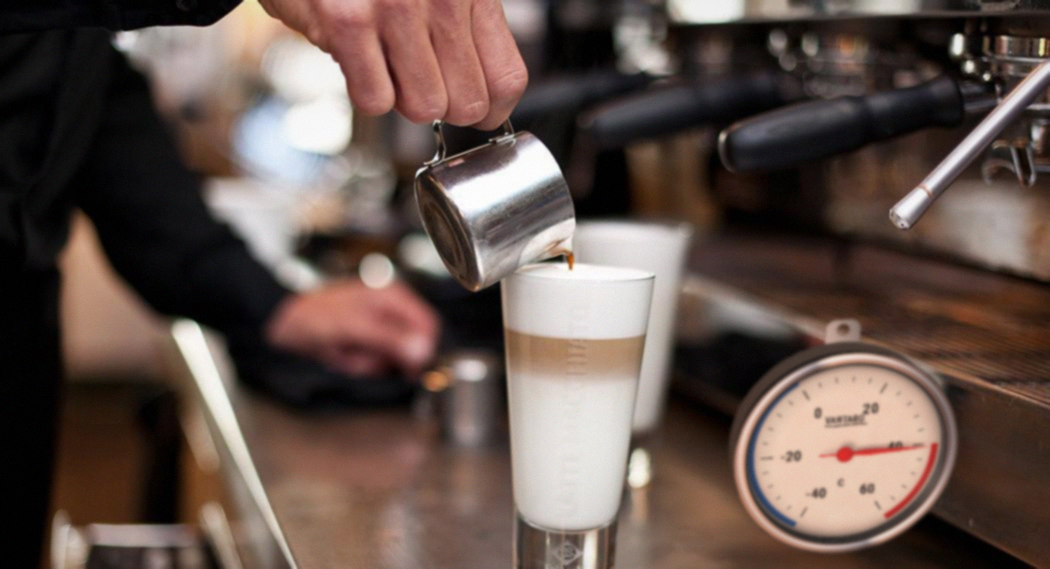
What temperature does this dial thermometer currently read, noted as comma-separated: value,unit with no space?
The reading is 40,°C
